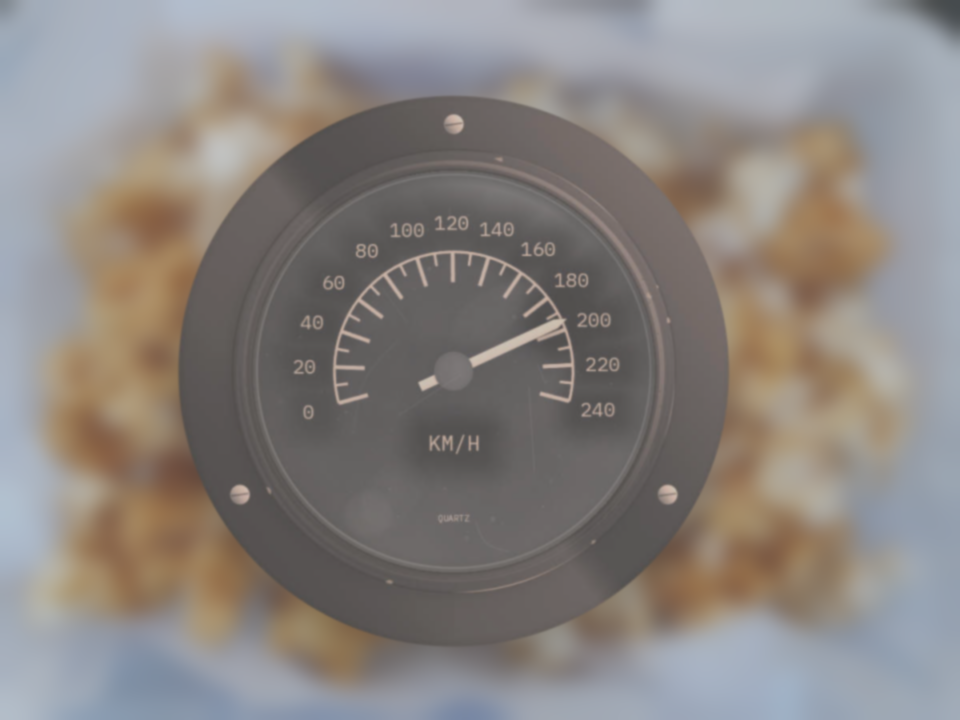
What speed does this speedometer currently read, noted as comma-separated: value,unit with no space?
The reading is 195,km/h
